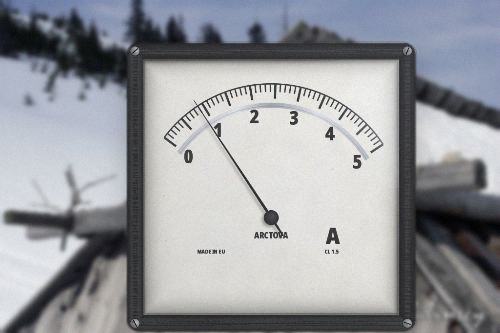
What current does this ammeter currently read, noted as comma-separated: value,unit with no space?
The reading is 0.9,A
